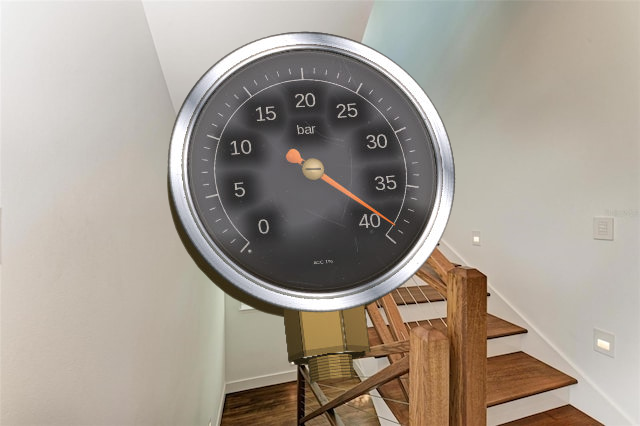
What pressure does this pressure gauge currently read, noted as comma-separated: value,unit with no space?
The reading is 39,bar
